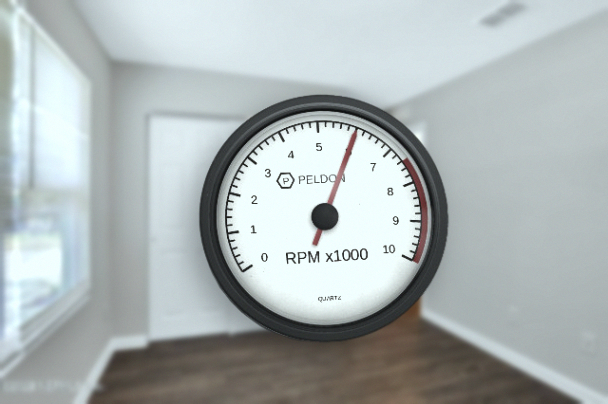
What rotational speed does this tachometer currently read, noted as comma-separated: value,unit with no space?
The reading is 6000,rpm
